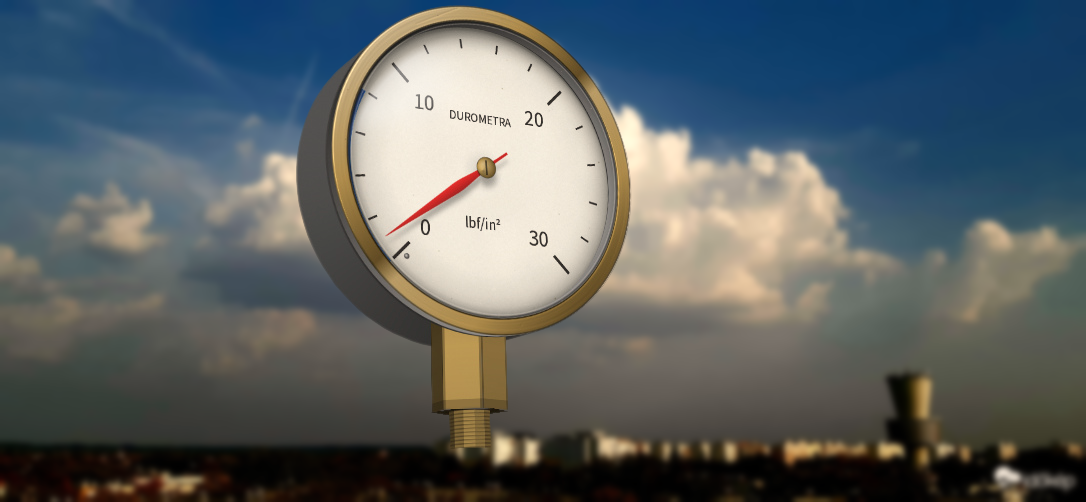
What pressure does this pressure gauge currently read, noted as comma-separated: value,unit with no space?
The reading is 1,psi
